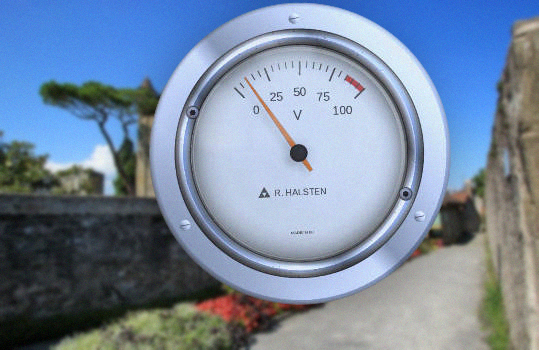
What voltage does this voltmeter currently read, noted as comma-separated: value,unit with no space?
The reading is 10,V
